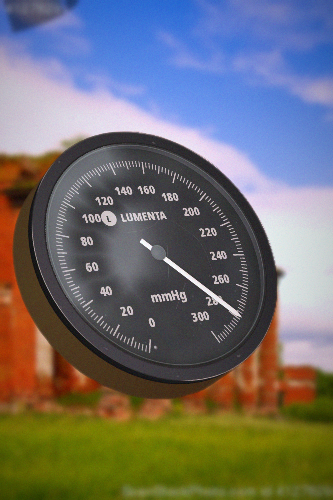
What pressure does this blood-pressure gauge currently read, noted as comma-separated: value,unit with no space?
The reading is 280,mmHg
